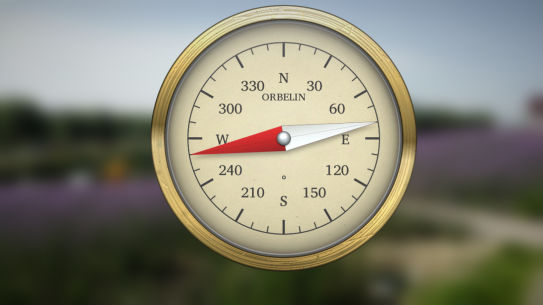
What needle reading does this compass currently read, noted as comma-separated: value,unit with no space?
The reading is 260,°
